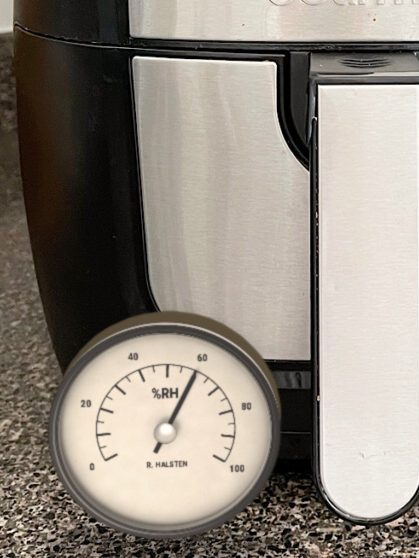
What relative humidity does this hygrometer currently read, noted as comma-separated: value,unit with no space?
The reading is 60,%
